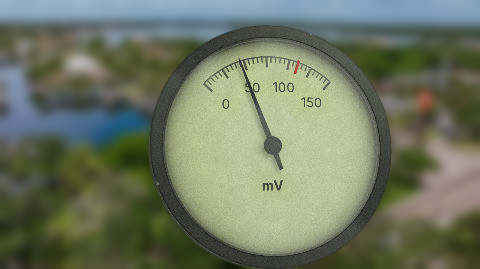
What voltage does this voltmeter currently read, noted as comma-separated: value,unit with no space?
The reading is 45,mV
